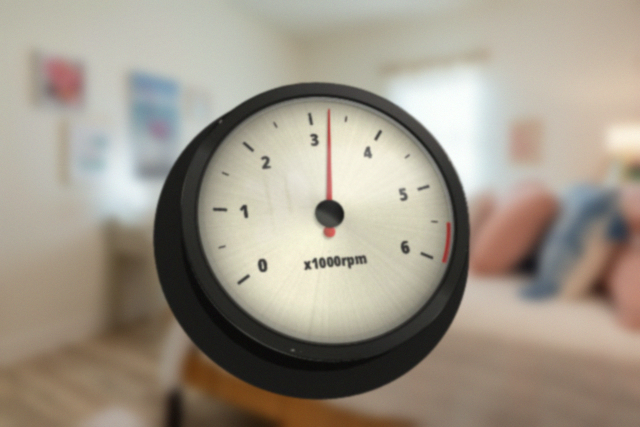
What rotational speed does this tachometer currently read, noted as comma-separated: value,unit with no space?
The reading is 3250,rpm
